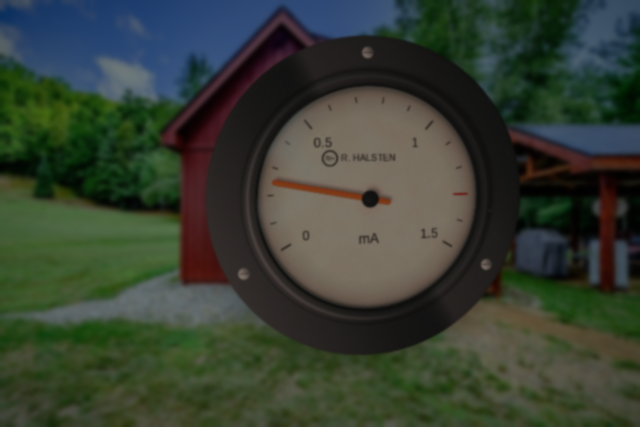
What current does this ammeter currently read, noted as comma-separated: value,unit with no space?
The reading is 0.25,mA
